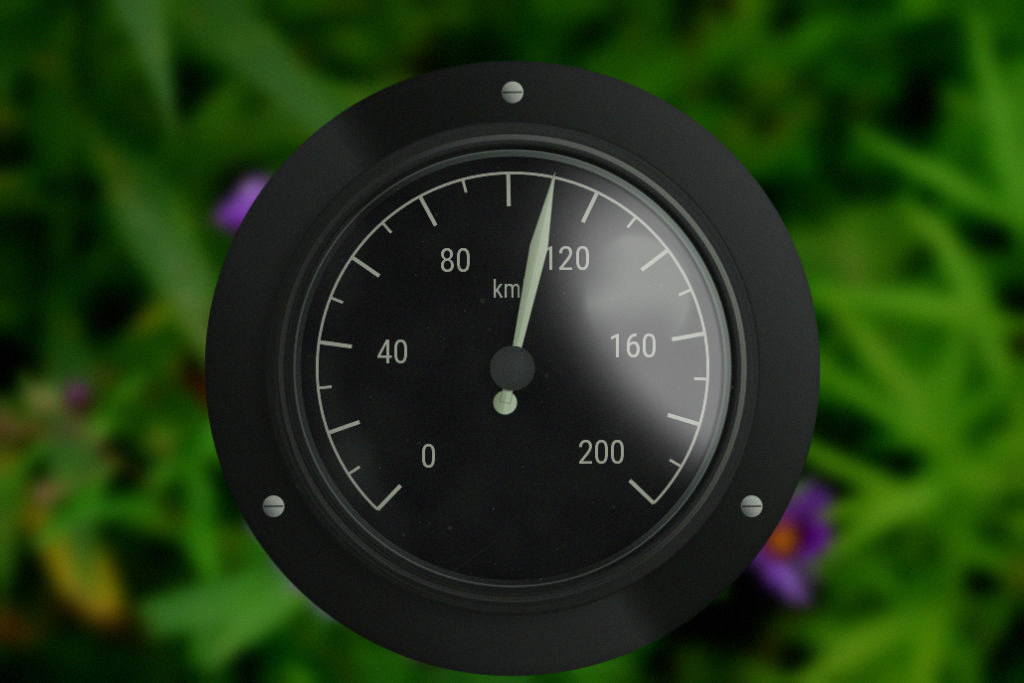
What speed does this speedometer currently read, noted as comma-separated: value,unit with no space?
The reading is 110,km/h
